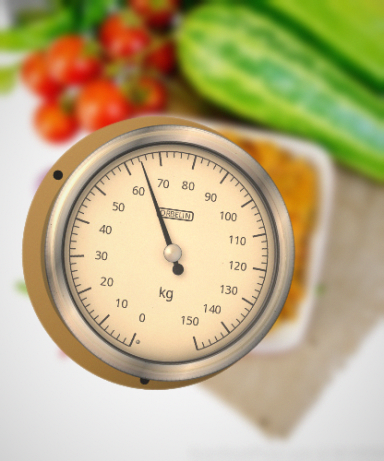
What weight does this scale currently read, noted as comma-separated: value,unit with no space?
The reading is 64,kg
